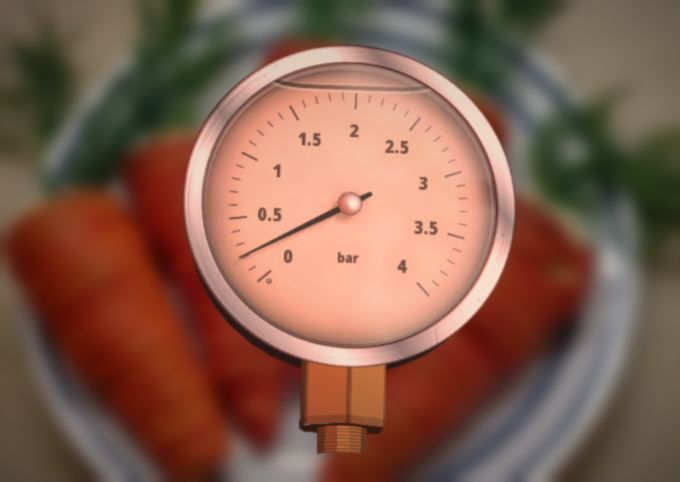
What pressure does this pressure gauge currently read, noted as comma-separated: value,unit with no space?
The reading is 0.2,bar
